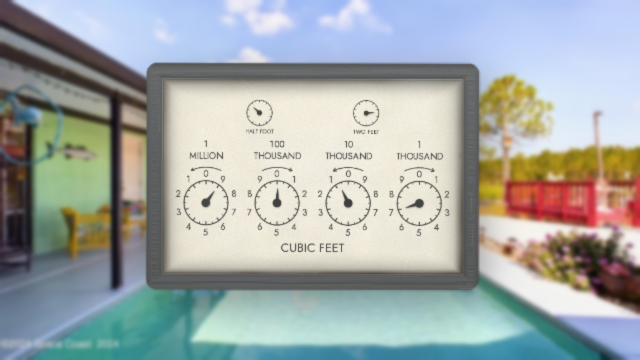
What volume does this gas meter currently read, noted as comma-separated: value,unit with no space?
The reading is 900700,ft³
